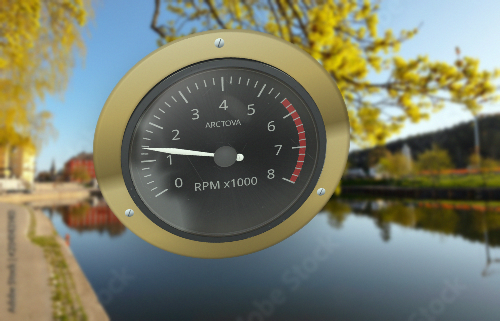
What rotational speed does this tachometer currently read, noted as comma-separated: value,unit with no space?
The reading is 1400,rpm
